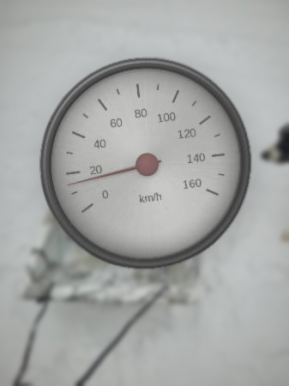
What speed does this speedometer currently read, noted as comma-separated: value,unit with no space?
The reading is 15,km/h
